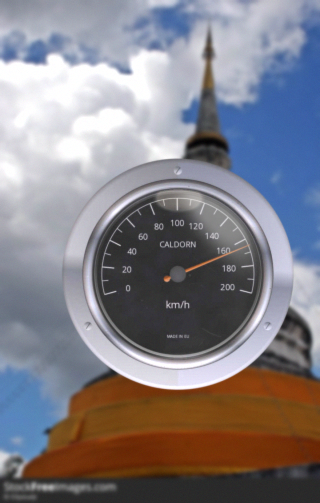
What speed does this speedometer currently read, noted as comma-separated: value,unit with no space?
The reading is 165,km/h
